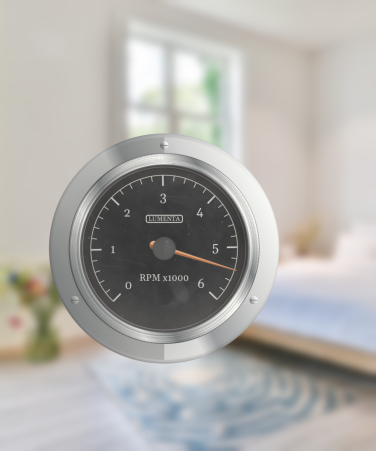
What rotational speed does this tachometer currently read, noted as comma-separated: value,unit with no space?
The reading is 5400,rpm
